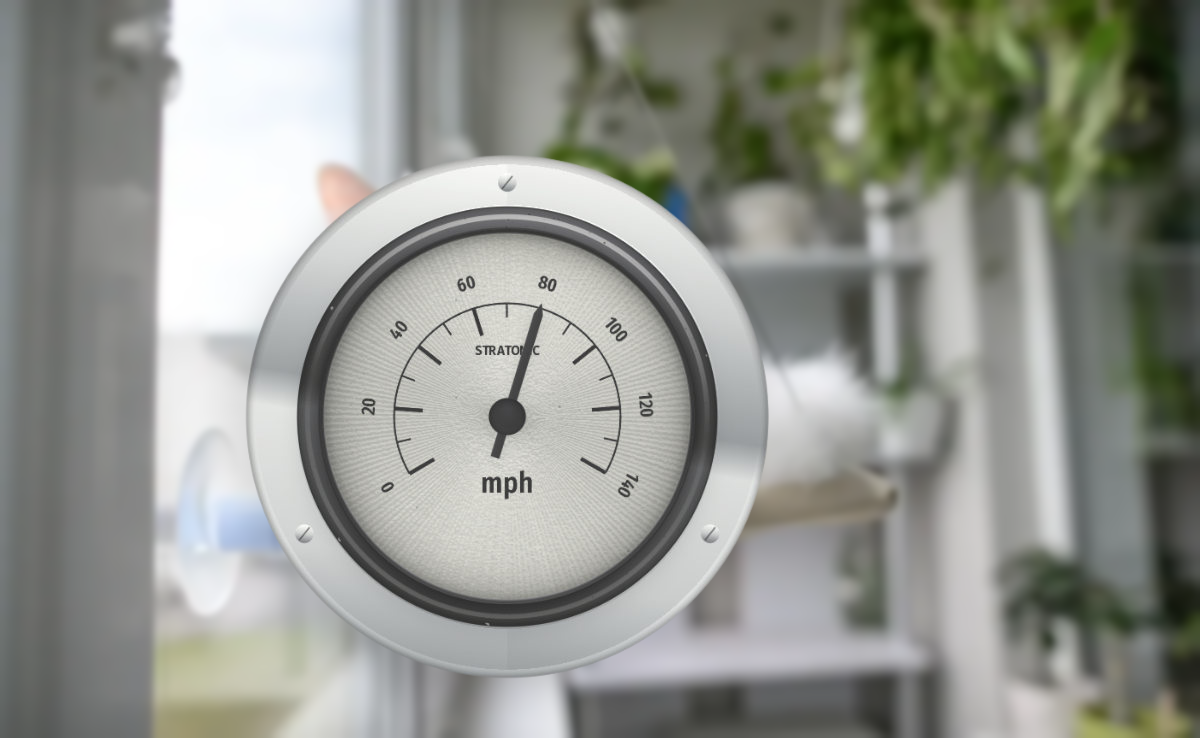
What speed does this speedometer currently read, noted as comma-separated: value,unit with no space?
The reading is 80,mph
